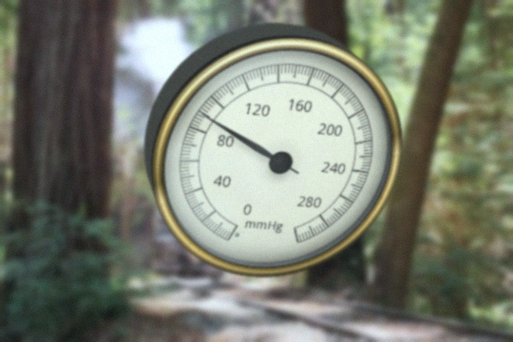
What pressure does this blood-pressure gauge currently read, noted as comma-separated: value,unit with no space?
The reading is 90,mmHg
